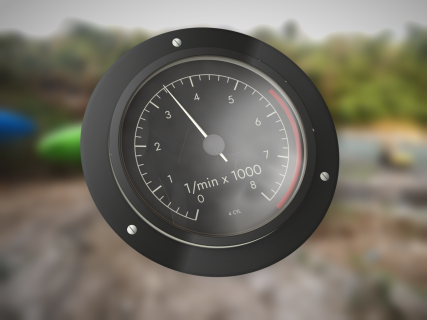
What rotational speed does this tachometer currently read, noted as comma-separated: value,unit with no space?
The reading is 3400,rpm
